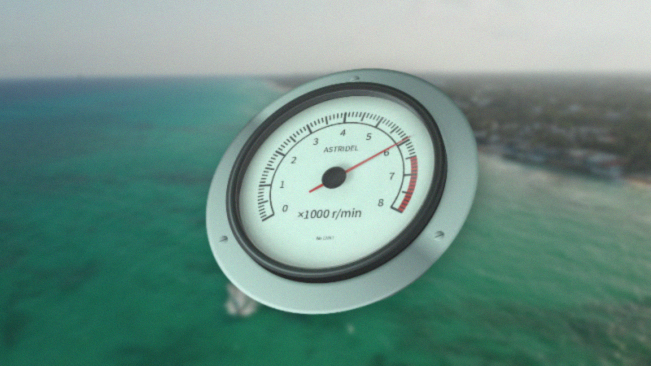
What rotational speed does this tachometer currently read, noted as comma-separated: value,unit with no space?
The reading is 6000,rpm
